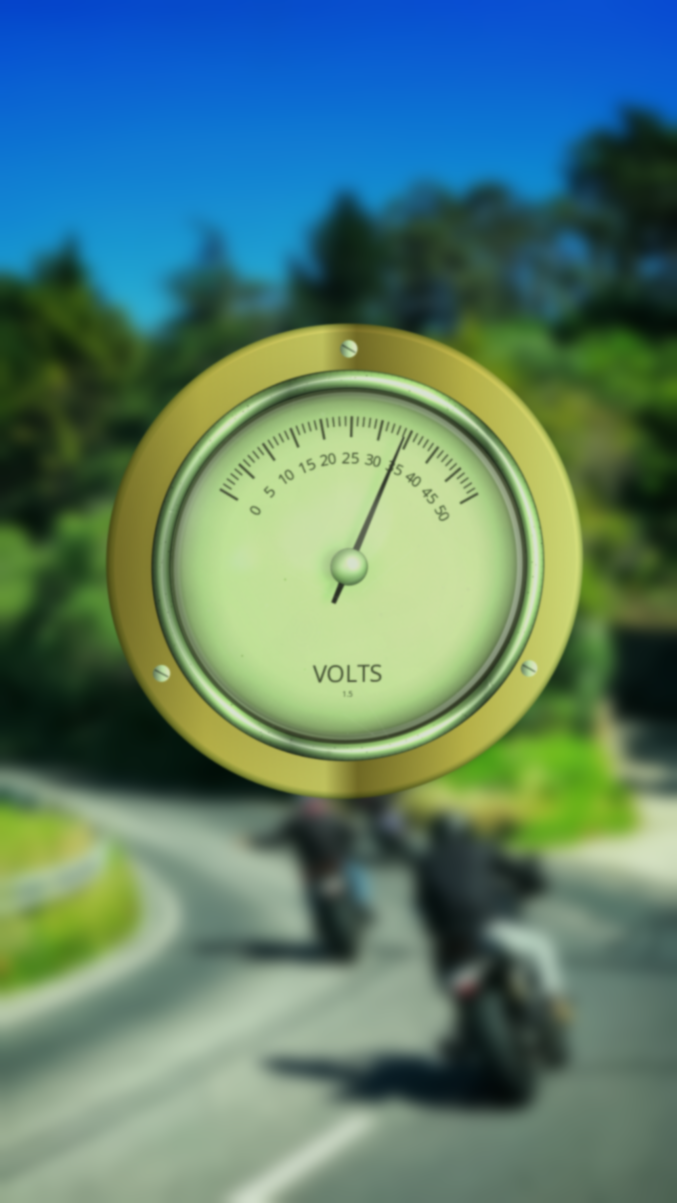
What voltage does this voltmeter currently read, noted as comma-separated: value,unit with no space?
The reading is 34,V
